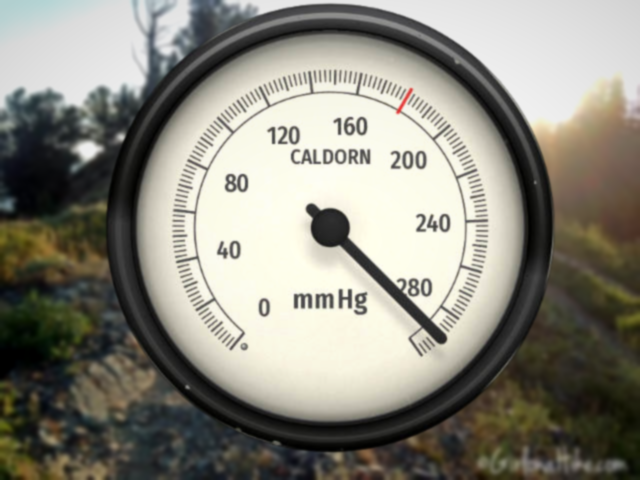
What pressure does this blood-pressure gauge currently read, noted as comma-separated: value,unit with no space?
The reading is 290,mmHg
